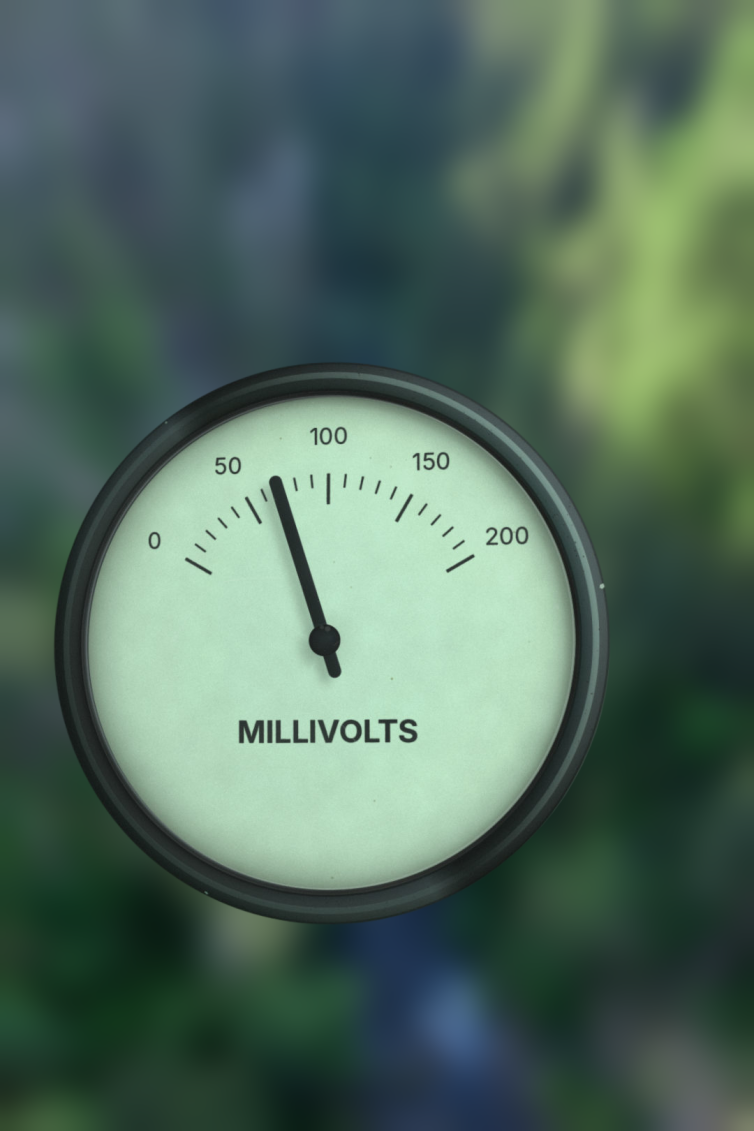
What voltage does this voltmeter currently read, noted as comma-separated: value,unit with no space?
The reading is 70,mV
